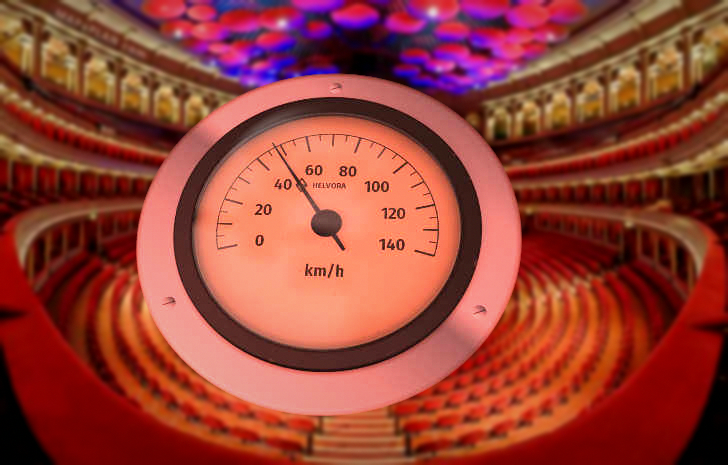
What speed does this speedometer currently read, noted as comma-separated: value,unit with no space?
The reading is 47.5,km/h
